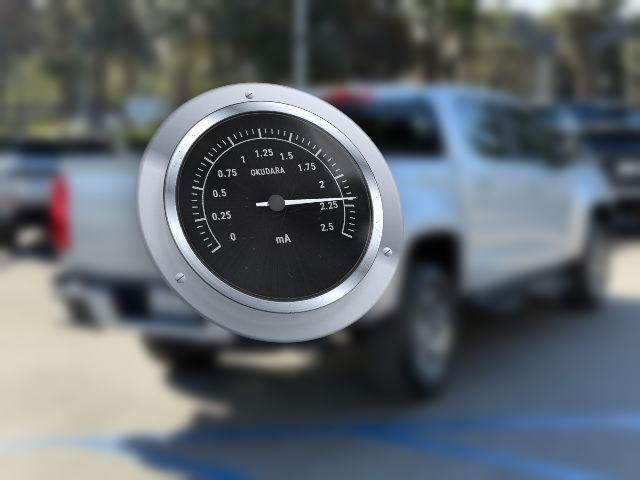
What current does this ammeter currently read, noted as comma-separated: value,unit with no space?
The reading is 2.2,mA
